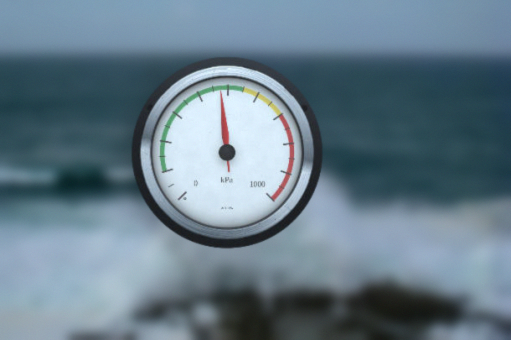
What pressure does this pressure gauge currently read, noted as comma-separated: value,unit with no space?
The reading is 475,kPa
